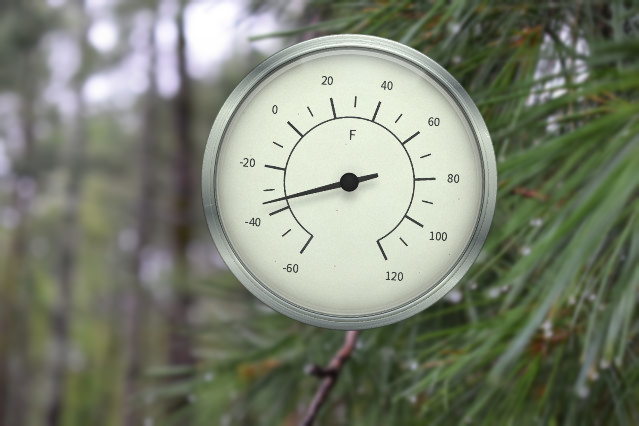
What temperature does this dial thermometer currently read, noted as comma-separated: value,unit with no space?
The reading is -35,°F
